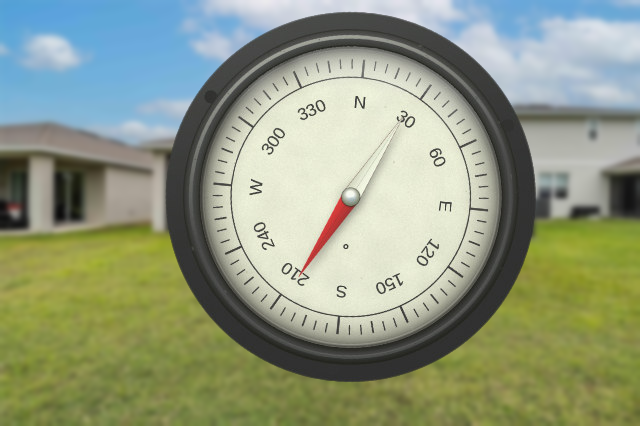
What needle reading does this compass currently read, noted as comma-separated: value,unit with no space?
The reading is 207.5,°
